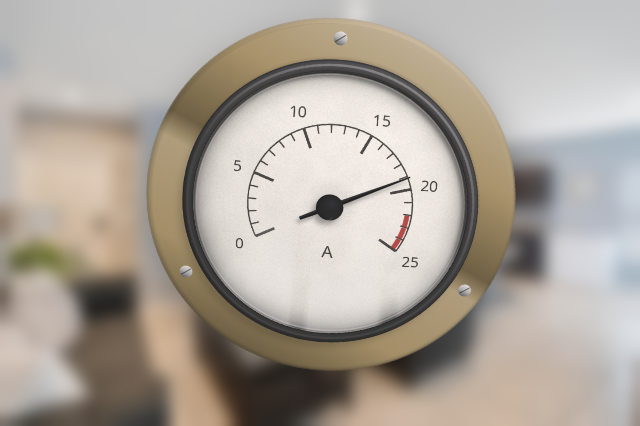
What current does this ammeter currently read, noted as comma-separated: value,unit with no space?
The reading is 19,A
